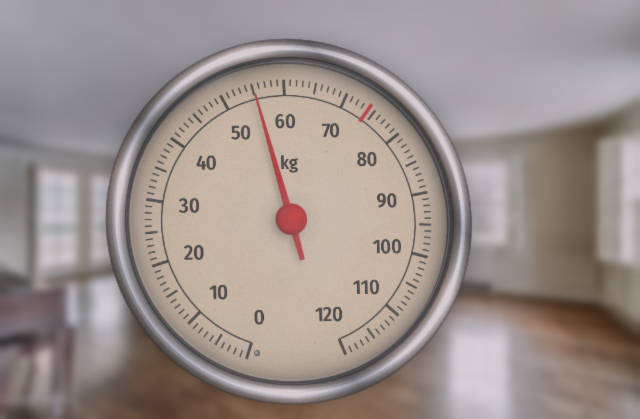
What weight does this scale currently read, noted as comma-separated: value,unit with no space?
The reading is 55,kg
